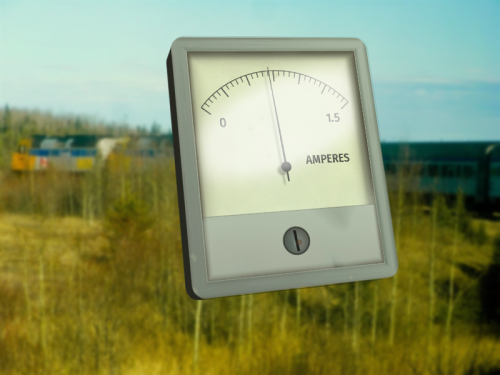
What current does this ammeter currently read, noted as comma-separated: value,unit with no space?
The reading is 0.7,A
